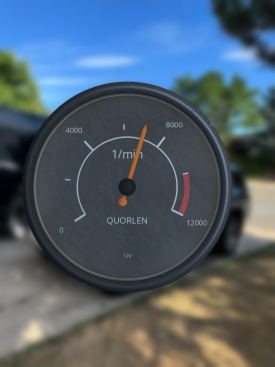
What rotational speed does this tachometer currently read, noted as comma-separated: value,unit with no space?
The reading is 7000,rpm
